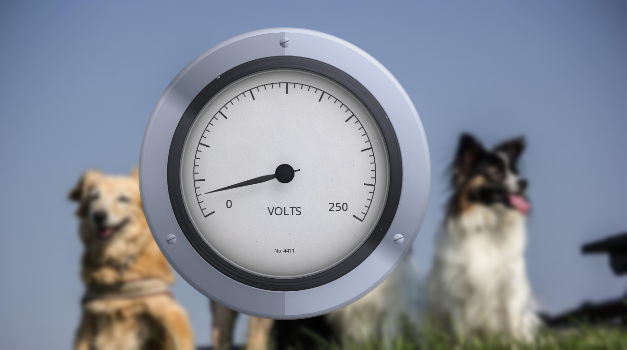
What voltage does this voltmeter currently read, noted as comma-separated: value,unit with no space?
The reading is 15,V
